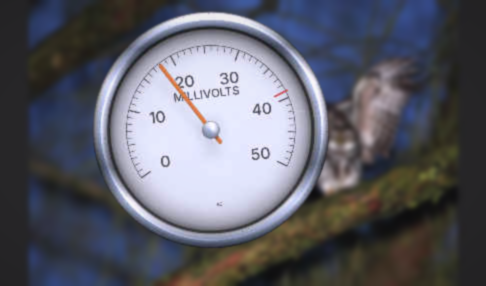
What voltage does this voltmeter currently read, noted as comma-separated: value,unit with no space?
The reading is 18,mV
